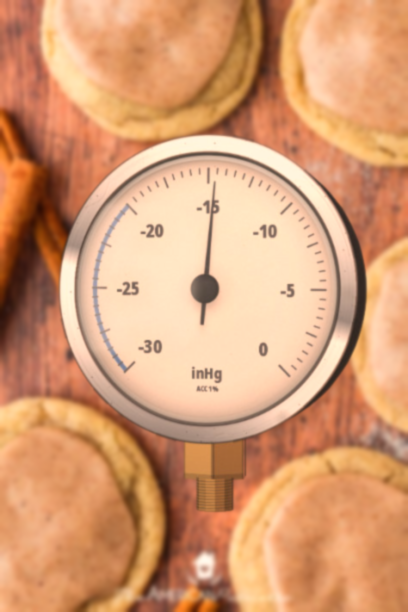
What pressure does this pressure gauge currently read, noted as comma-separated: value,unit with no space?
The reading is -14.5,inHg
